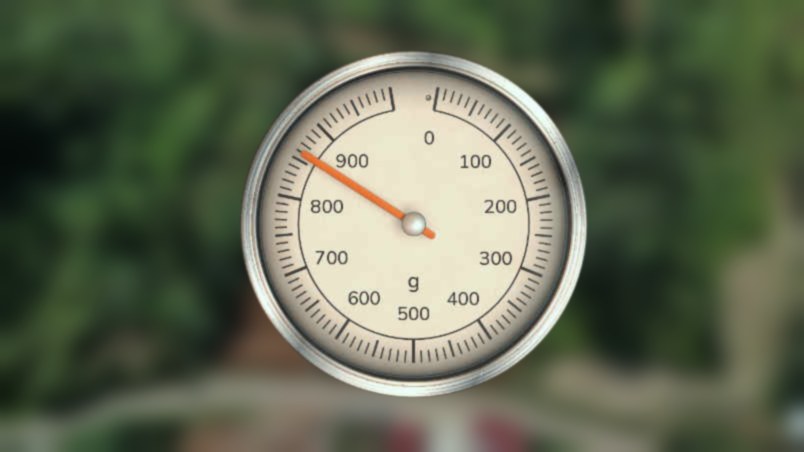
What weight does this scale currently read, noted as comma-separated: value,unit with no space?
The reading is 860,g
